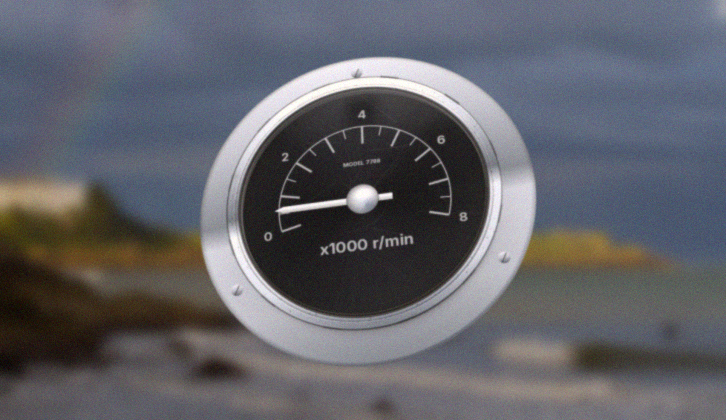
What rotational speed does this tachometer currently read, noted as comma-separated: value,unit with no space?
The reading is 500,rpm
